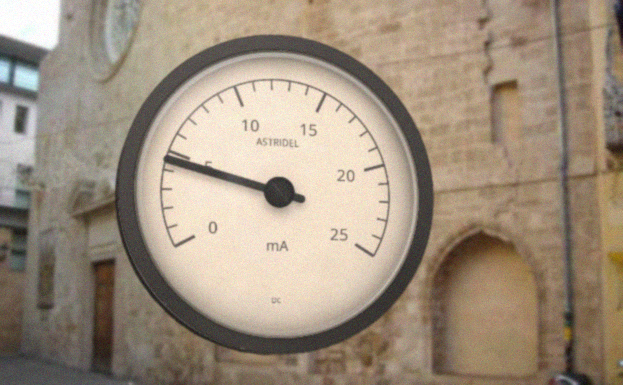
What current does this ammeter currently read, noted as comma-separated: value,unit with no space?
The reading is 4.5,mA
